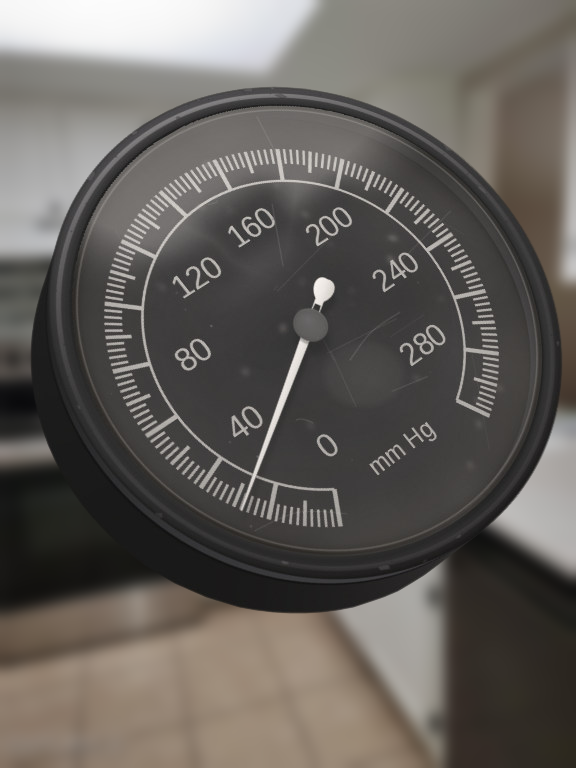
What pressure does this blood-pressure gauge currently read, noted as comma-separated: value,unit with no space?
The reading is 28,mmHg
